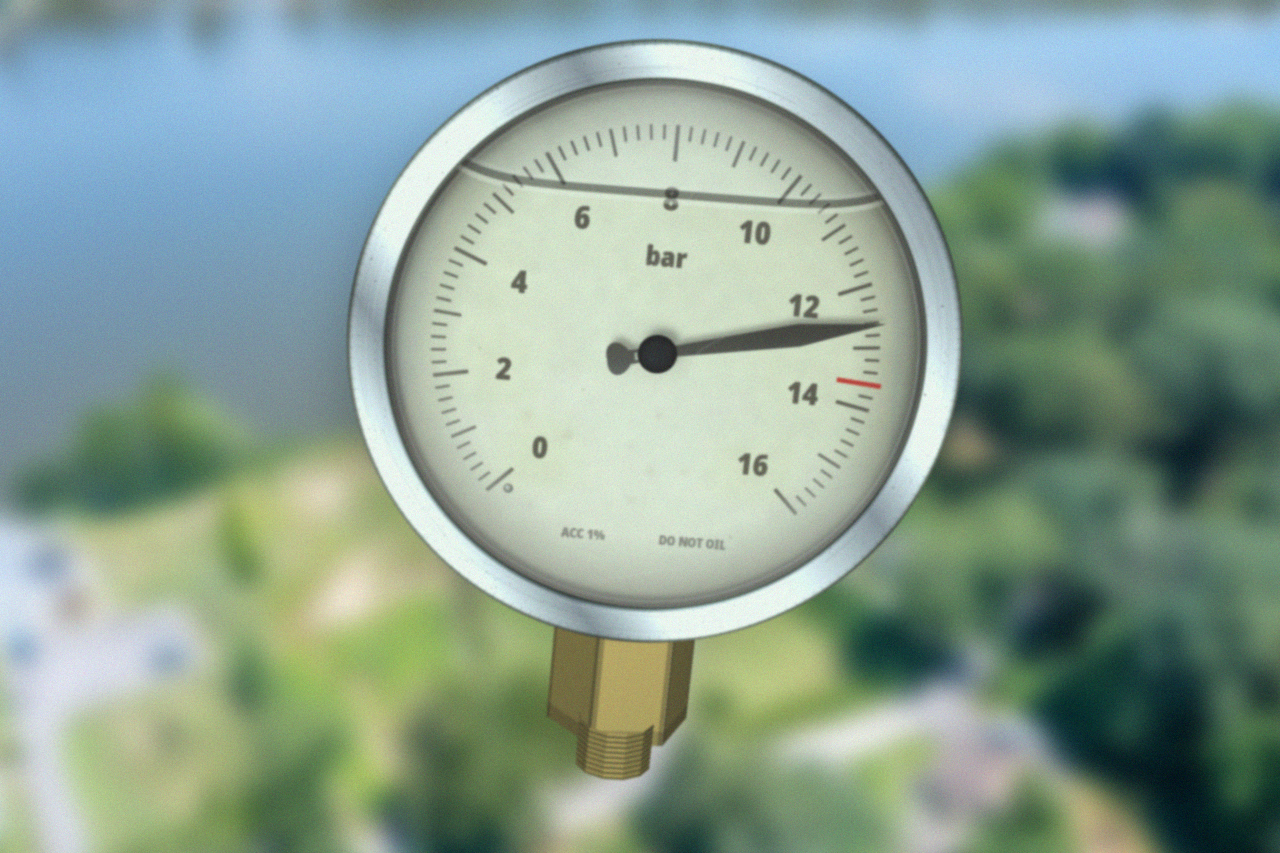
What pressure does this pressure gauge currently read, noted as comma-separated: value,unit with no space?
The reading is 12.6,bar
